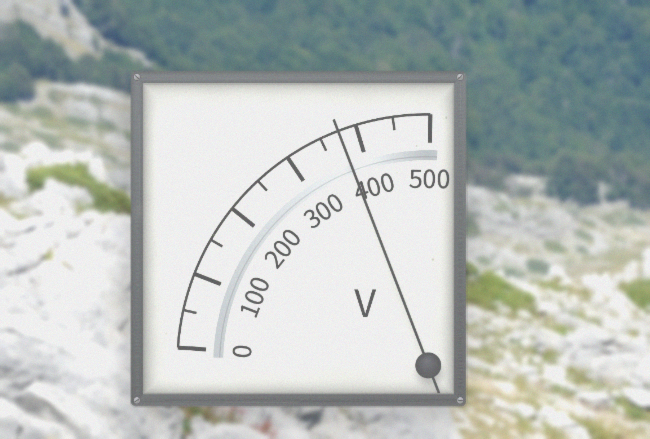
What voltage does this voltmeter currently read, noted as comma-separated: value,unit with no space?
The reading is 375,V
